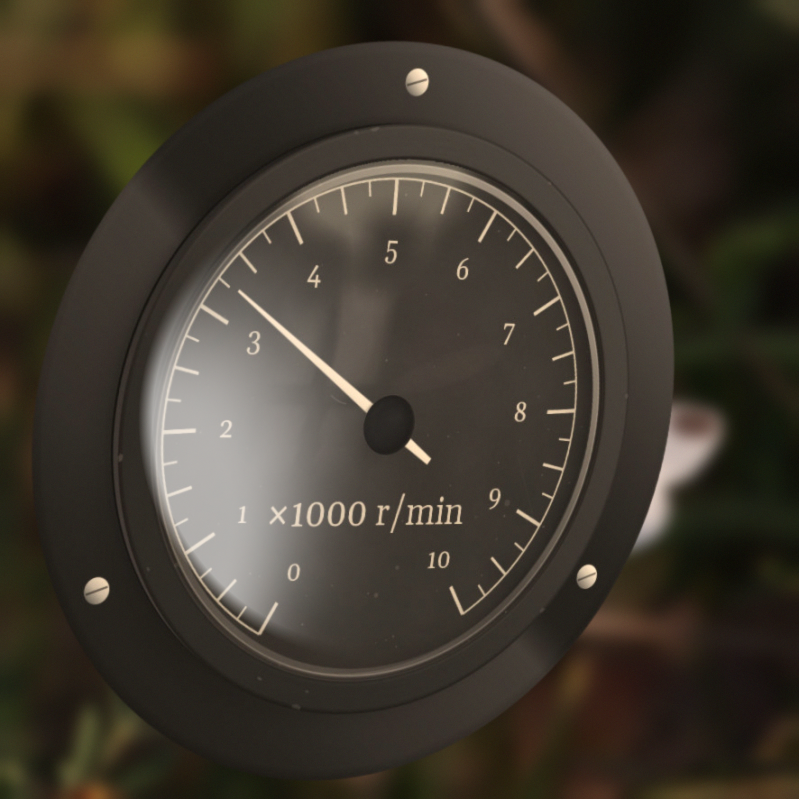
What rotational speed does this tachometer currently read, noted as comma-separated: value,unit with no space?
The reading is 3250,rpm
